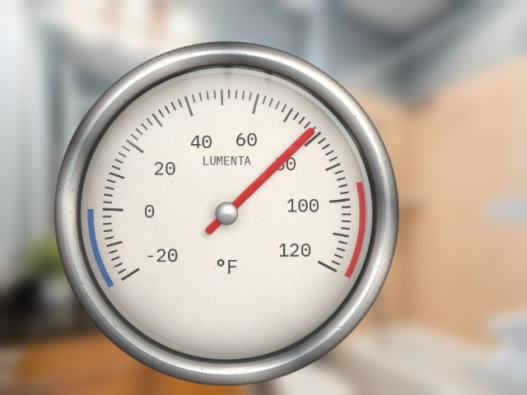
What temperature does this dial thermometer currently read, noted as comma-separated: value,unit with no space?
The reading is 78,°F
